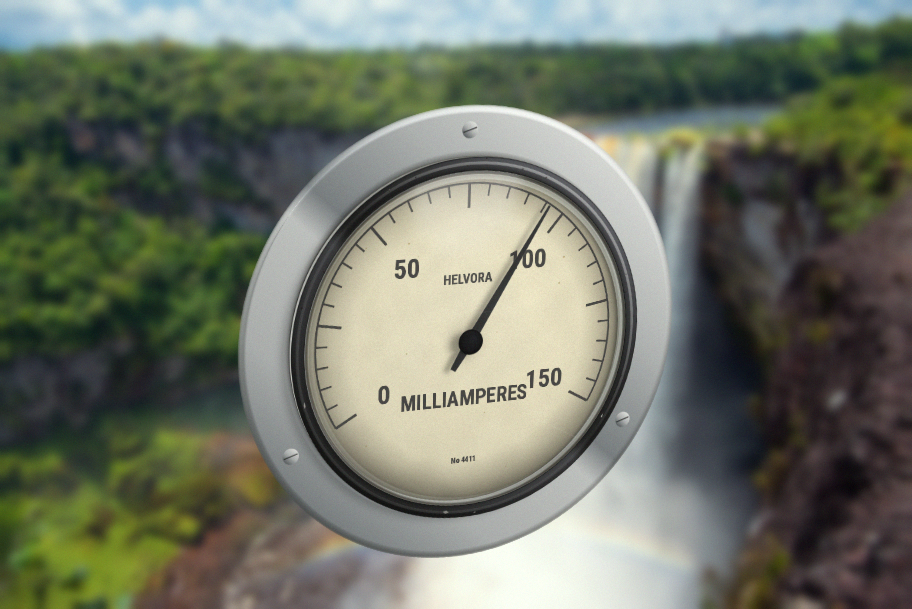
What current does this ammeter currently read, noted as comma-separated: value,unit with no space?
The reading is 95,mA
